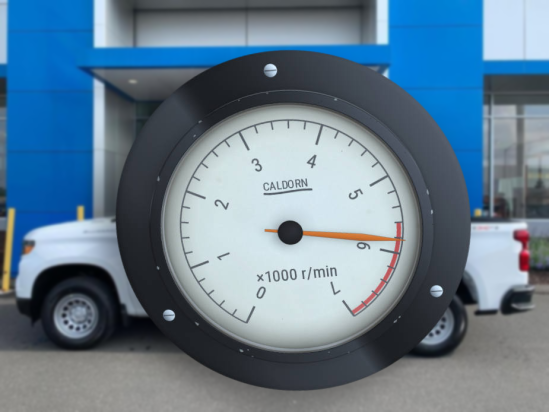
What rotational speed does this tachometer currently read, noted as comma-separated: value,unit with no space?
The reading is 5800,rpm
